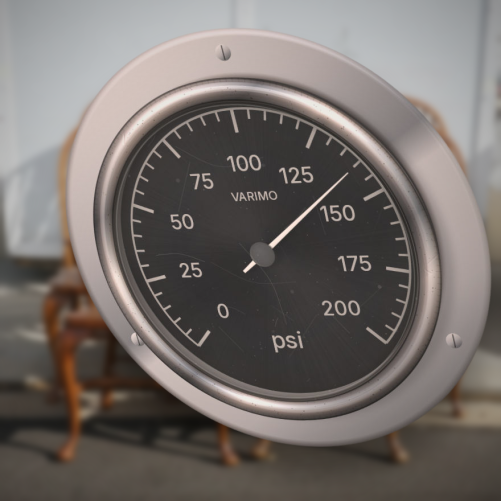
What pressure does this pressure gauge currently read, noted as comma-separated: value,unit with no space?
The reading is 140,psi
